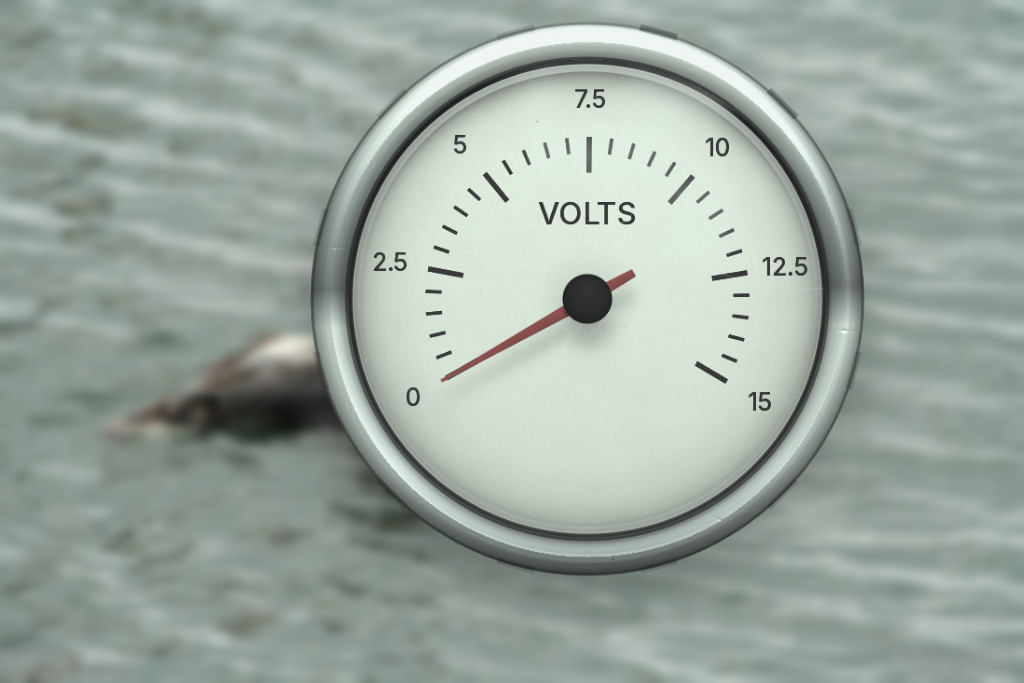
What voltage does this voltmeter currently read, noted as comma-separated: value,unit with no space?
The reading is 0,V
